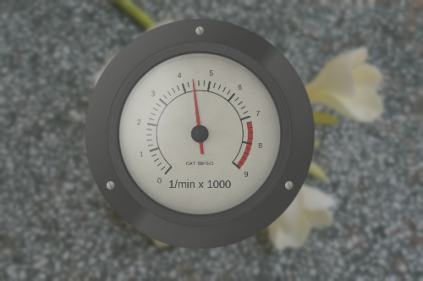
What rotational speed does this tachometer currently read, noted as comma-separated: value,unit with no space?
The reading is 4400,rpm
